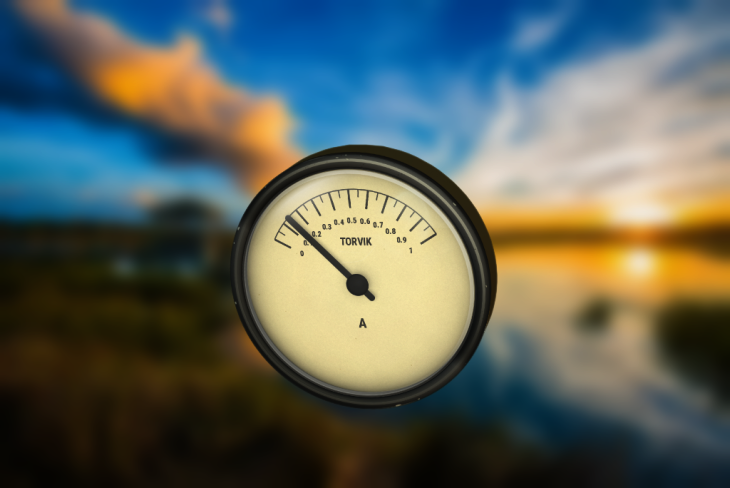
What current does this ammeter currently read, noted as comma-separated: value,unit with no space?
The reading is 0.15,A
